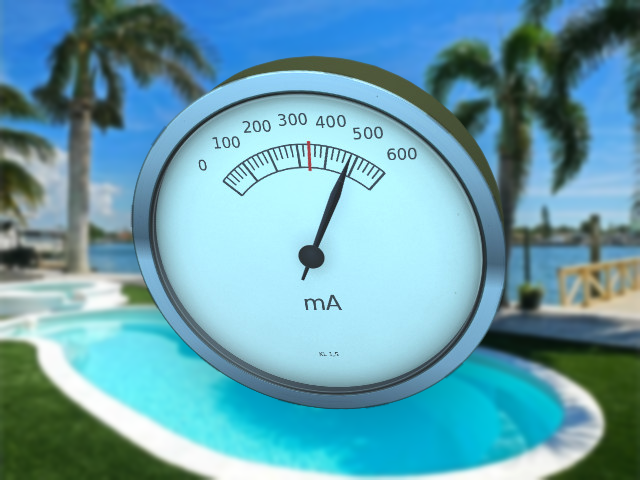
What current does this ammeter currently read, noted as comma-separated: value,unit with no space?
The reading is 480,mA
